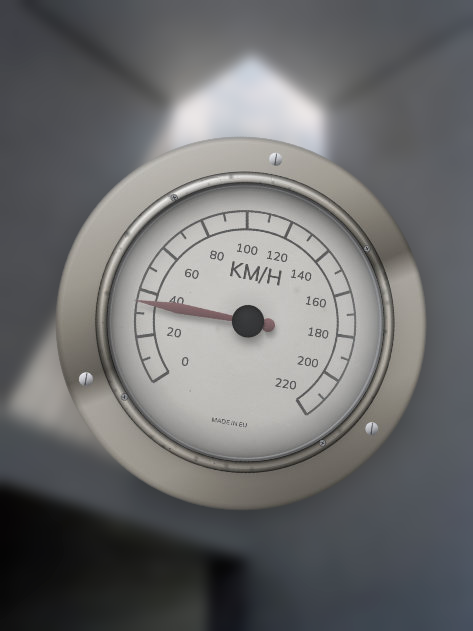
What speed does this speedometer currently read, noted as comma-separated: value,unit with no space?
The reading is 35,km/h
